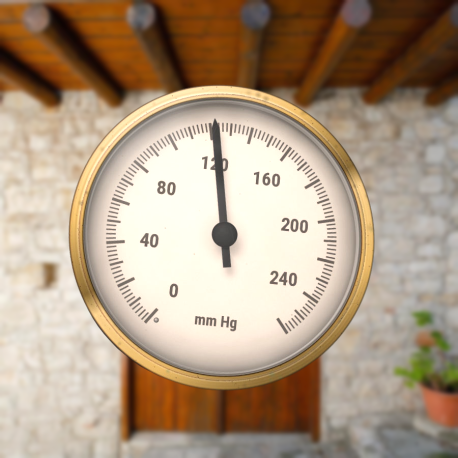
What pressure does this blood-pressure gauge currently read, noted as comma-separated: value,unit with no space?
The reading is 122,mmHg
